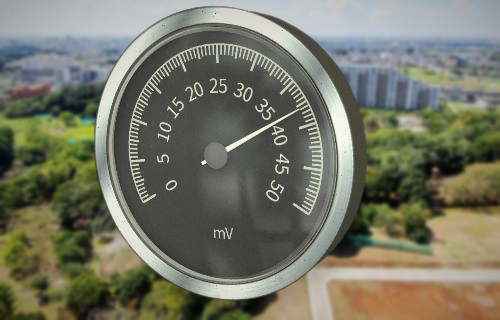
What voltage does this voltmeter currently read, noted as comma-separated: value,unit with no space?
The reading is 38,mV
